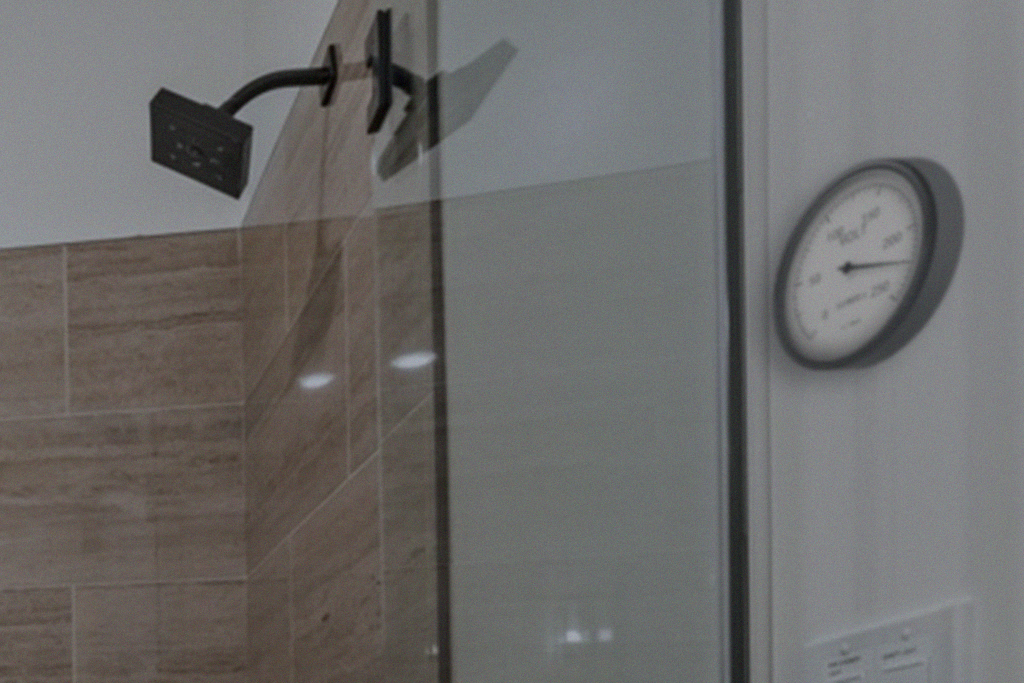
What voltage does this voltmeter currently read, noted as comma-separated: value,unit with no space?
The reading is 225,V
